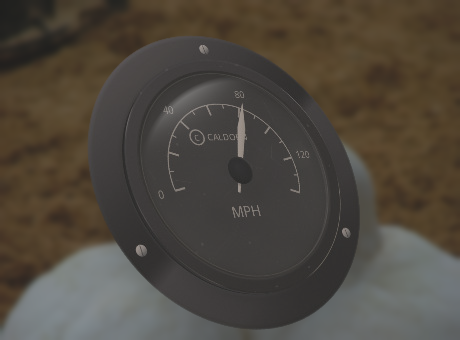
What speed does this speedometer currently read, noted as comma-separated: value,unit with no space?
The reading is 80,mph
